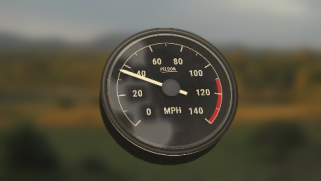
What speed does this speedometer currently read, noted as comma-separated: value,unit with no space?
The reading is 35,mph
